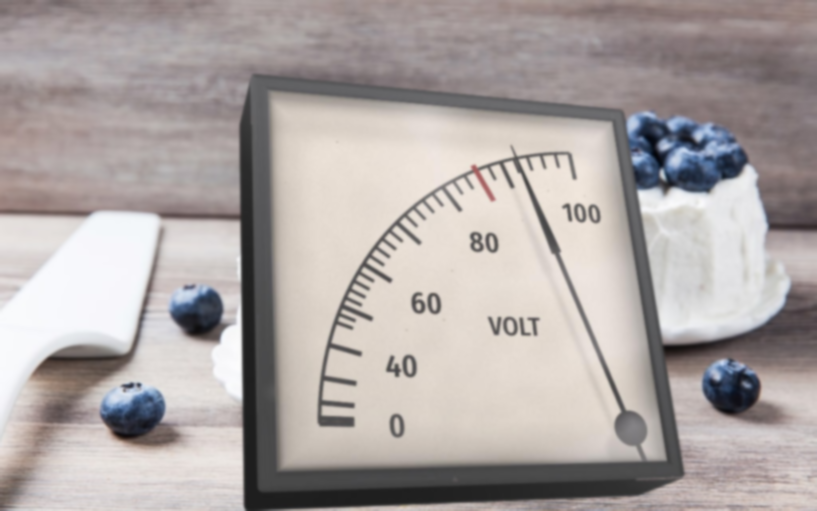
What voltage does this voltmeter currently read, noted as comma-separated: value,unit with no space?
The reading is 92,V
